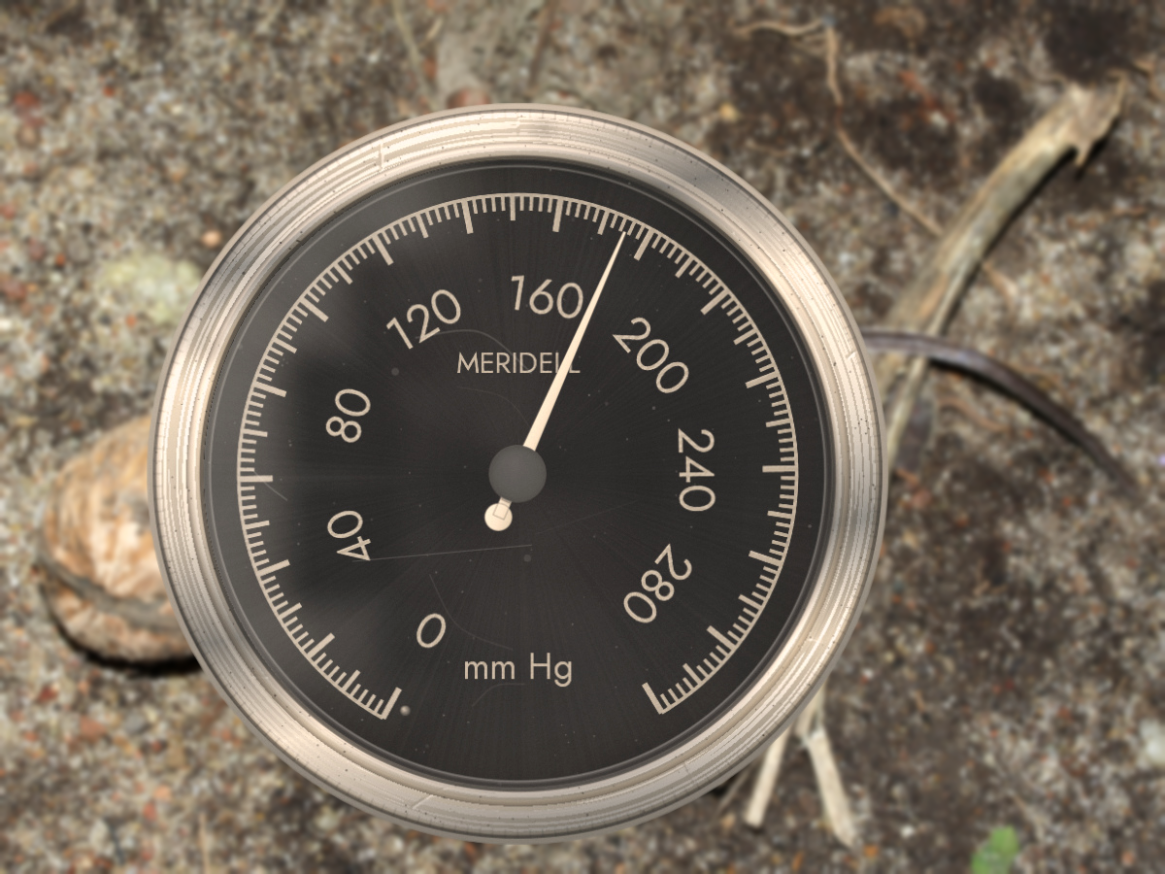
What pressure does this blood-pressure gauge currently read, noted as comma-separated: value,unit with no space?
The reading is 175,mmHg
